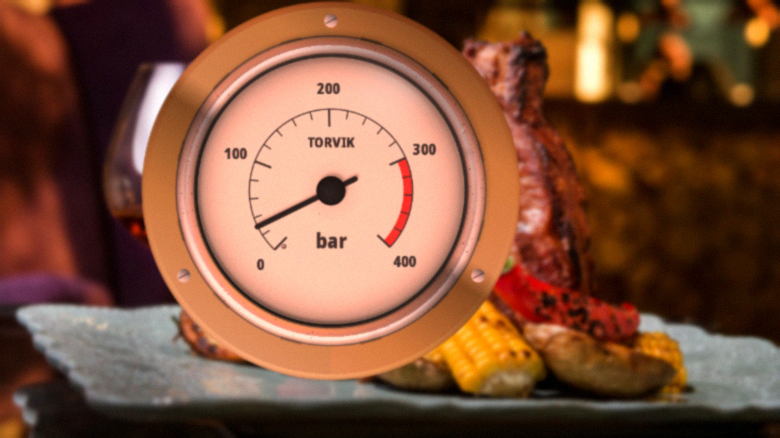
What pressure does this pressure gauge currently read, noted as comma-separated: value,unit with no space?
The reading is 30,bar
